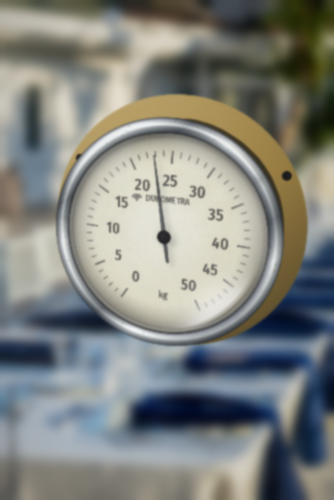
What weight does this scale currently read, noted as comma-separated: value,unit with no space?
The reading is 23,kg
